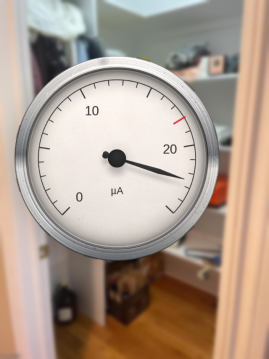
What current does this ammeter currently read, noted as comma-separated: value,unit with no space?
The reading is 22.5,µA
